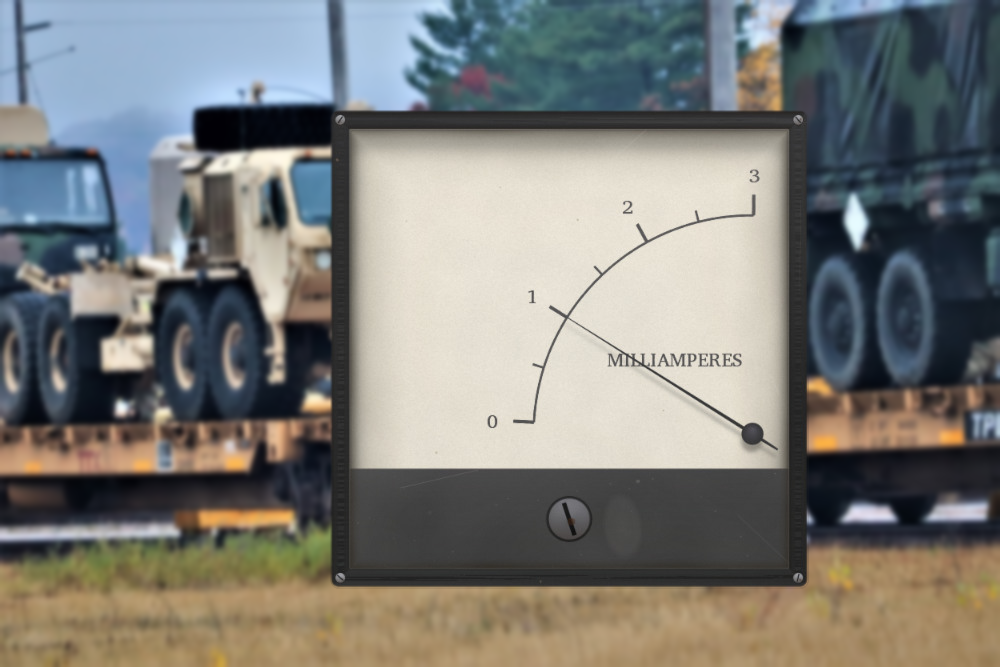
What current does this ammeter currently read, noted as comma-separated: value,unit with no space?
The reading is 1,mA
